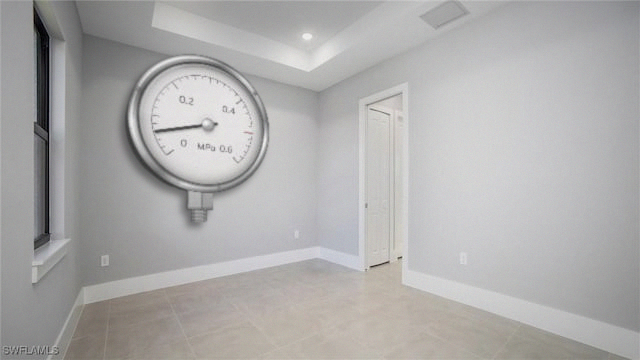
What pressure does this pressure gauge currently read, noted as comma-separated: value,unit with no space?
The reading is 0.06,MPa
